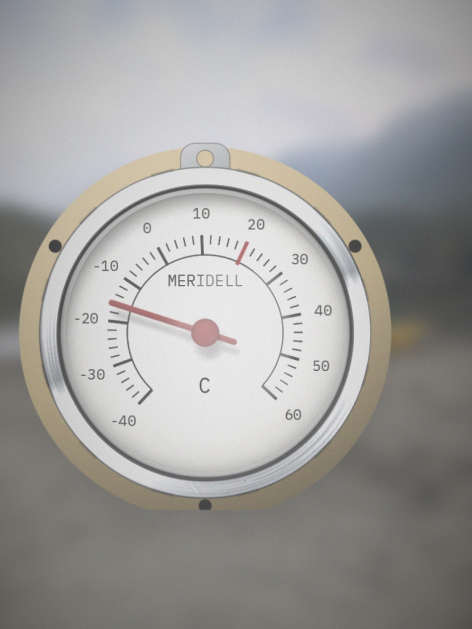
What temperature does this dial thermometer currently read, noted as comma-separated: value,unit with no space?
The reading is -16,°C
